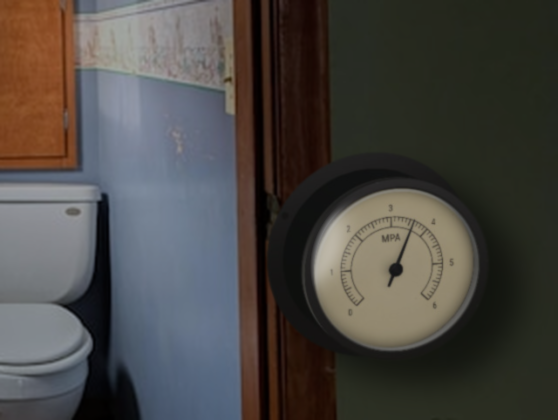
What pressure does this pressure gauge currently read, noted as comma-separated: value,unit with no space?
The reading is 3.5,MPa
